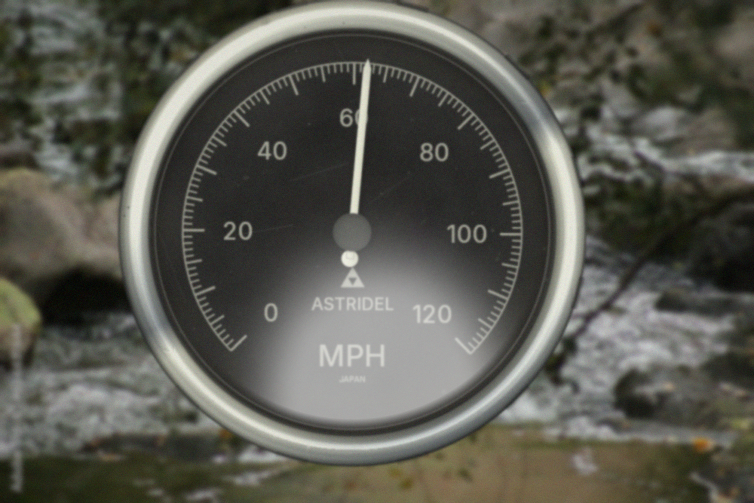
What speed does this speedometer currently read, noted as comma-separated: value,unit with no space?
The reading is 62,mph
